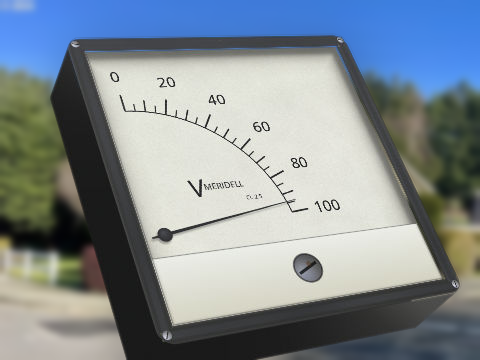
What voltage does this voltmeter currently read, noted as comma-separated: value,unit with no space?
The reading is 95,V
